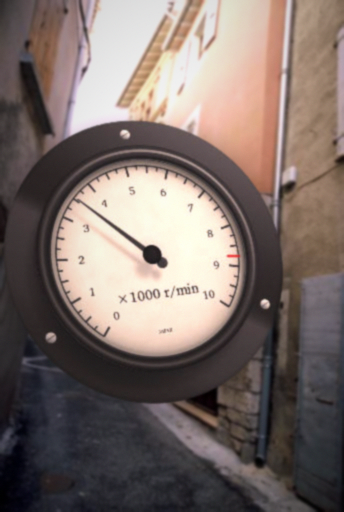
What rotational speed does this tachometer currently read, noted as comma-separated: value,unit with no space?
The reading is 3500,rpm
